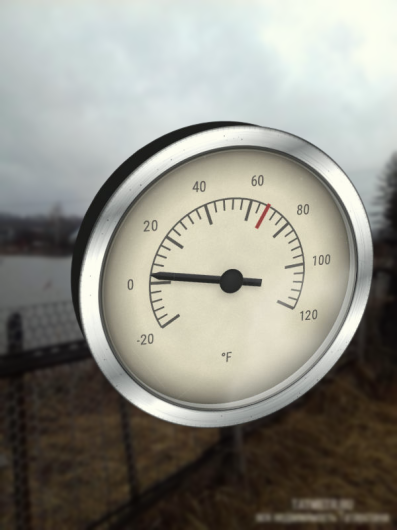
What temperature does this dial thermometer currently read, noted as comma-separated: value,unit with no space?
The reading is 4,°F
